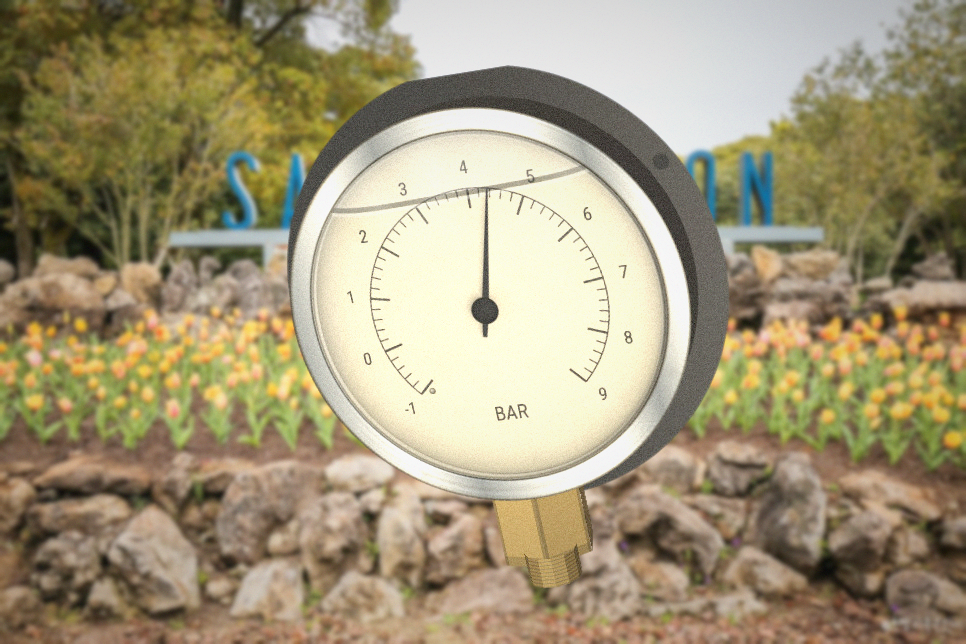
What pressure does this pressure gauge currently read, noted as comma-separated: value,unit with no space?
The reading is 4.4,bar
